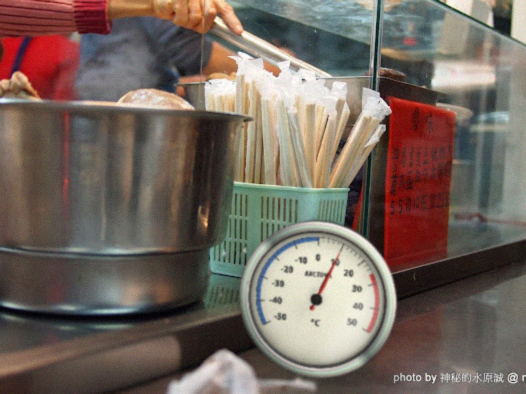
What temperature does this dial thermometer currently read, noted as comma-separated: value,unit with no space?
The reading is 10,°C
